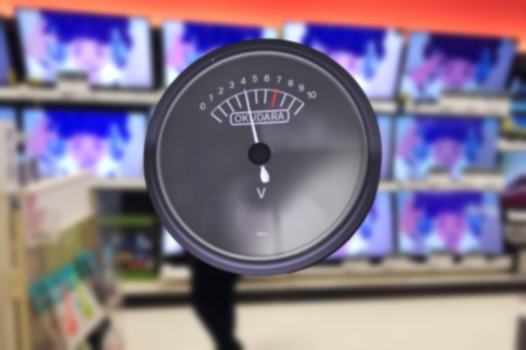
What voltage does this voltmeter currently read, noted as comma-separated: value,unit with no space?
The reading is 4,V
